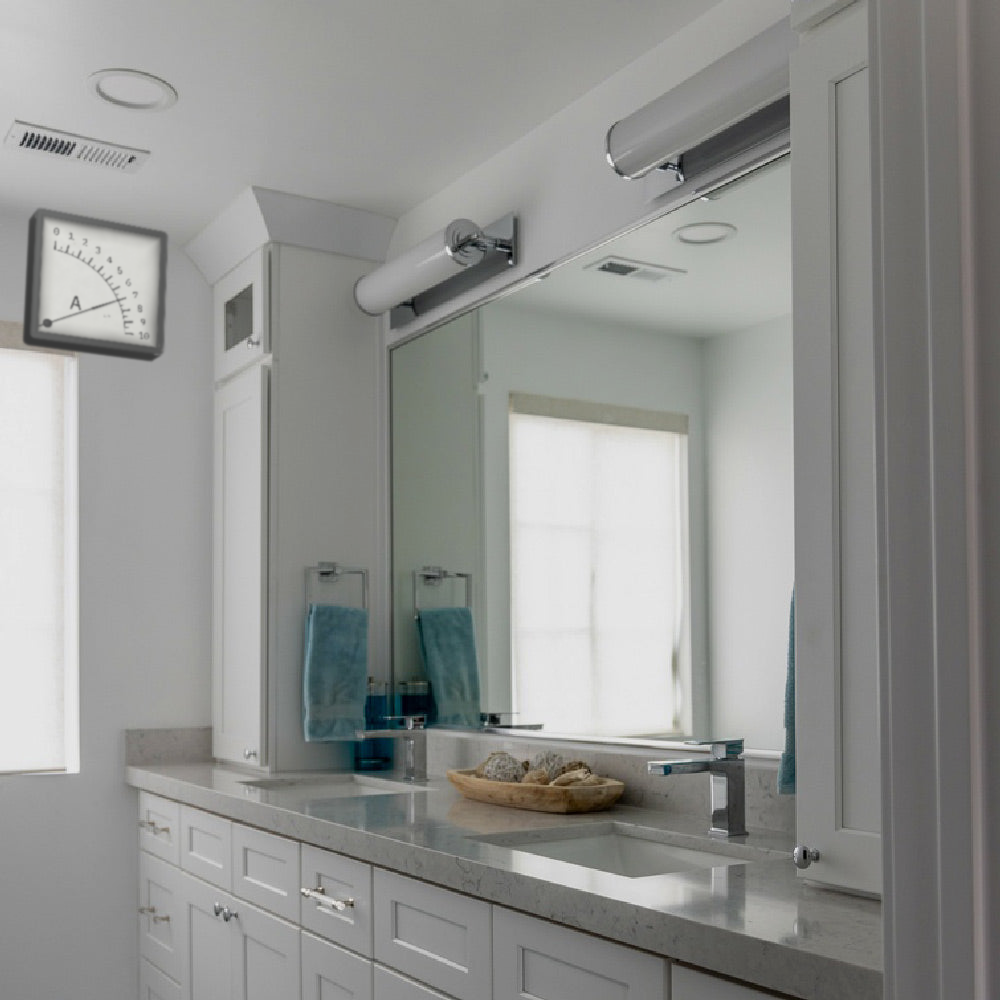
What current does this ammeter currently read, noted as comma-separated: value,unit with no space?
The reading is 7,A
